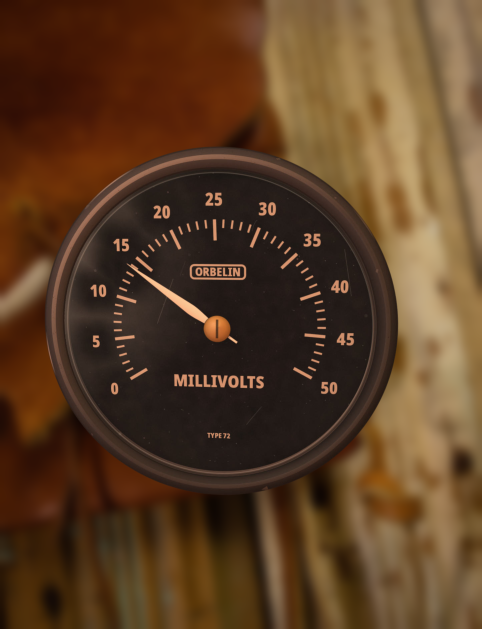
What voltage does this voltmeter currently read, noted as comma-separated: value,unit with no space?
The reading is 14,mV
